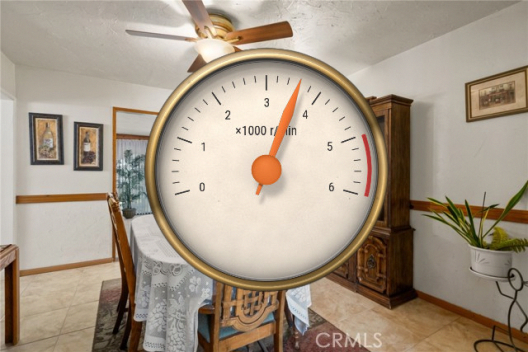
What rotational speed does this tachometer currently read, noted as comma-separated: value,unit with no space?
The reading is 3600,rpm
